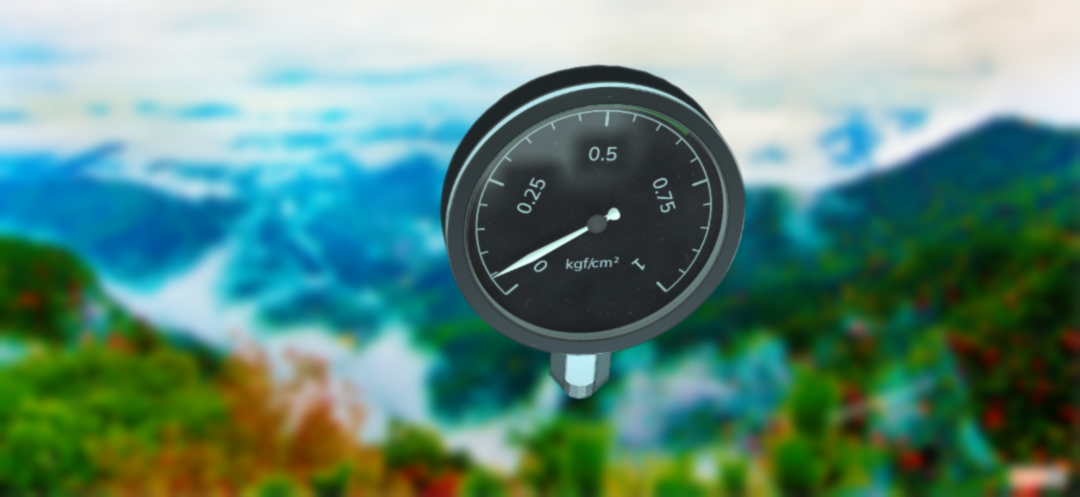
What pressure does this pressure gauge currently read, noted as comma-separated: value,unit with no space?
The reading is 0.05,kg/cm²
